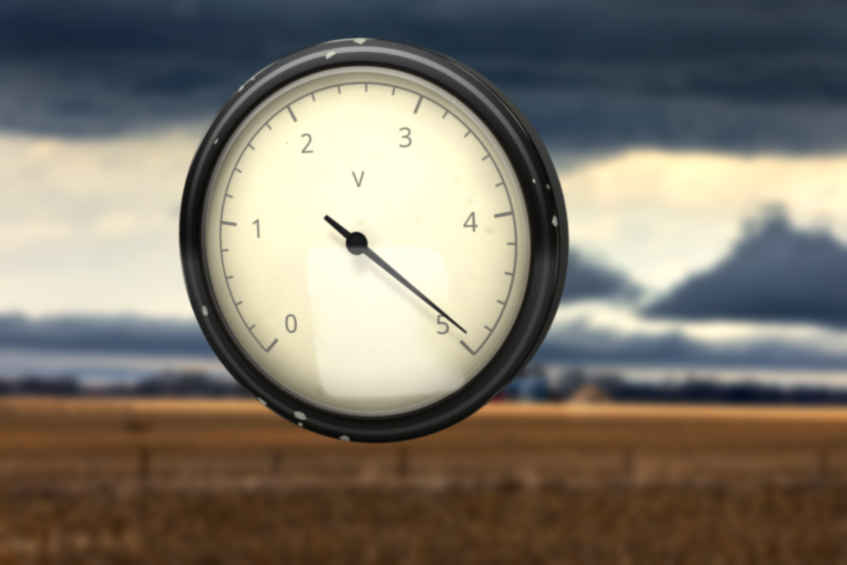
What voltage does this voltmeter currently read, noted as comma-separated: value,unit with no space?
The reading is 4.9,V
